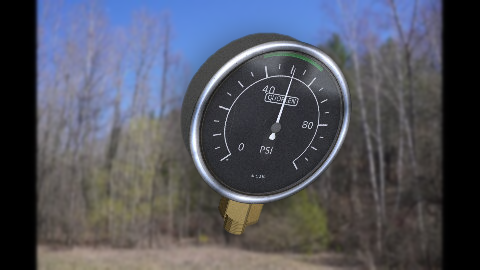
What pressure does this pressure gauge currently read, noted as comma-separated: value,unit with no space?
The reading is 50,psi
